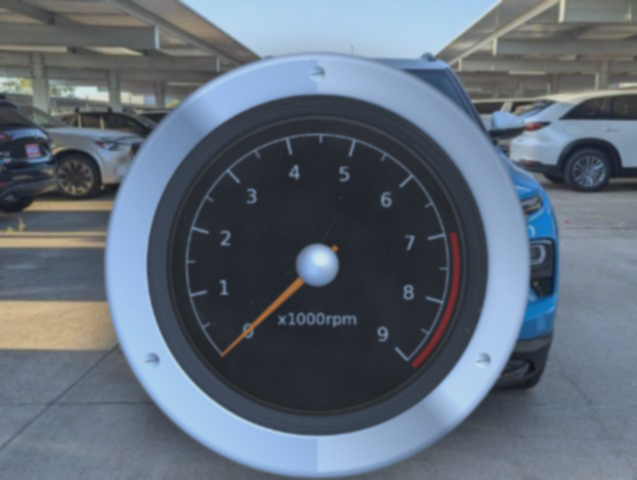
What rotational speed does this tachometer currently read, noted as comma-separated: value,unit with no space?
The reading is 0,rpm
